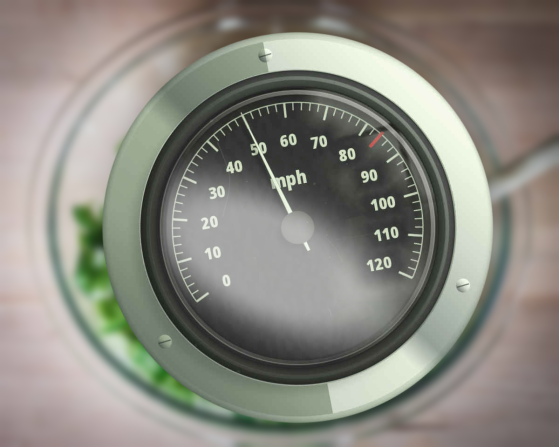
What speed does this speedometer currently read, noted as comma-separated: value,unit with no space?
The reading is 50,mph
